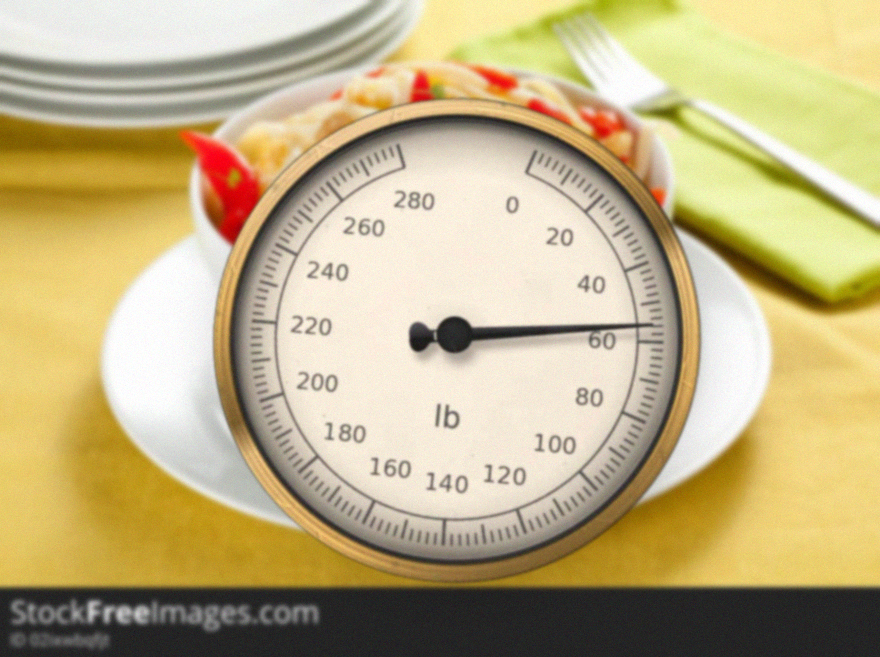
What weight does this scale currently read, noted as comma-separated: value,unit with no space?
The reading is 56,lb
